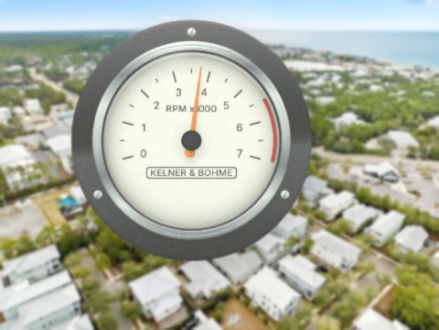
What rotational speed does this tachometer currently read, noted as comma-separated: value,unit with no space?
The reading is 3750,rpm
